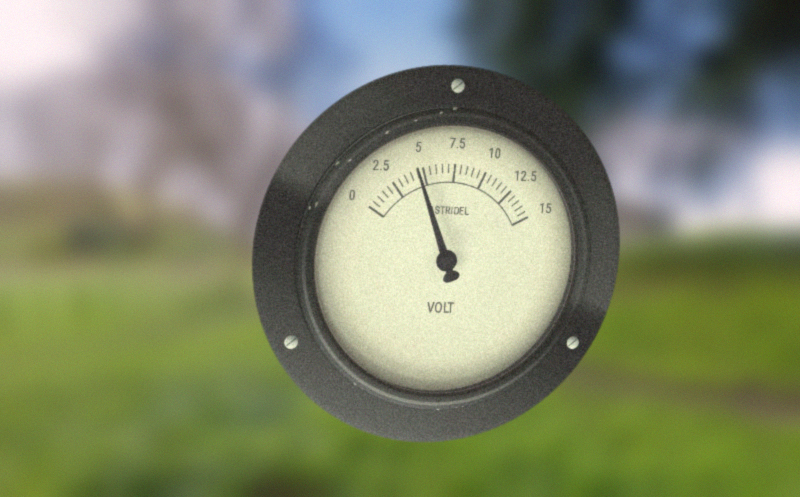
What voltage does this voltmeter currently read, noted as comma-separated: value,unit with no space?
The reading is 4.5,V
